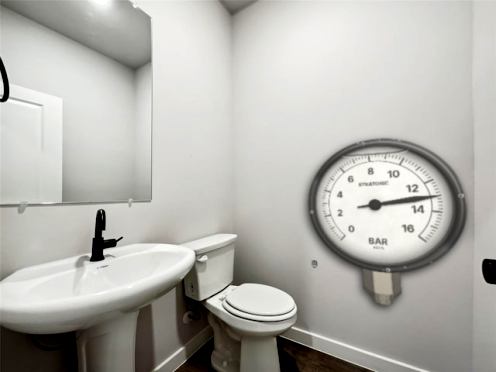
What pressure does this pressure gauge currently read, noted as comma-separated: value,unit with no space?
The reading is 13,bar
